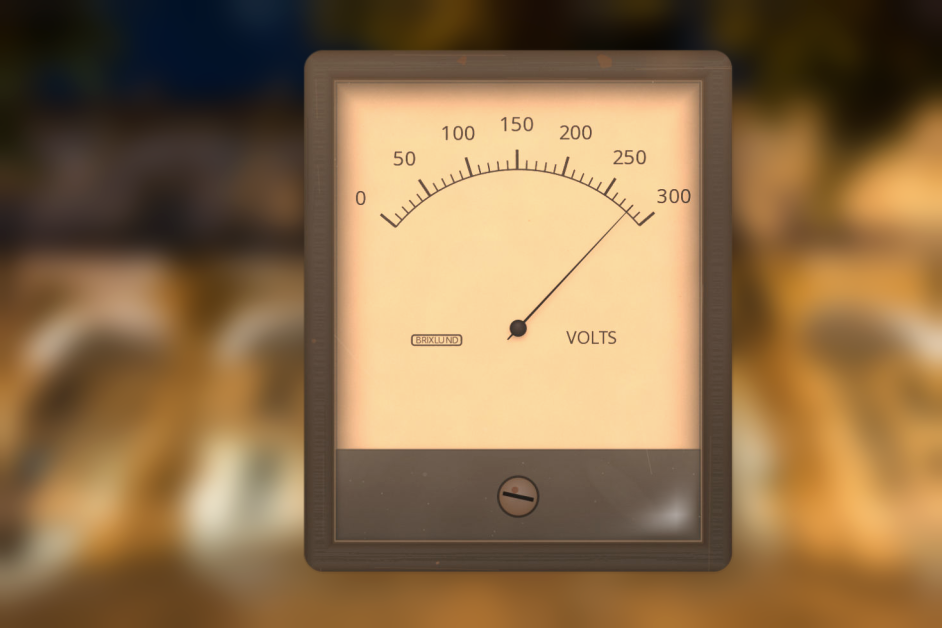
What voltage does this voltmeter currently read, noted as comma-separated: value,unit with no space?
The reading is 280,V
